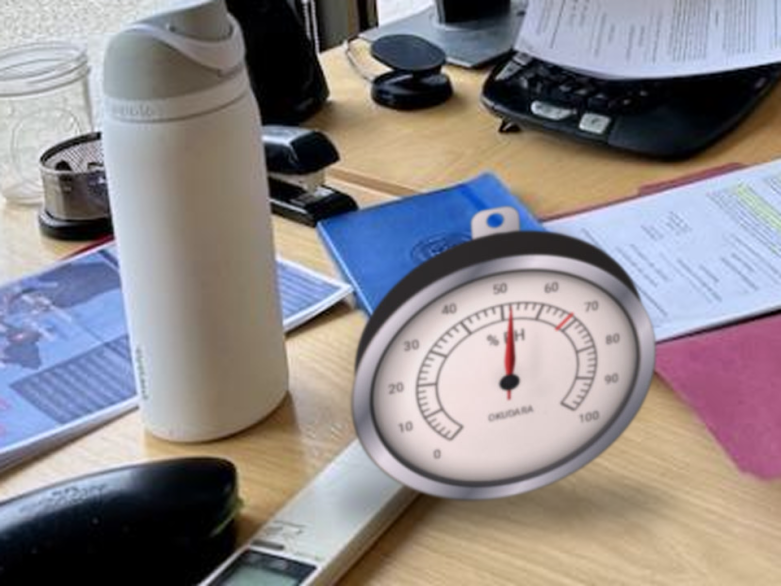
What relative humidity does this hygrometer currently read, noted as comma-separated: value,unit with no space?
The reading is 52,%
